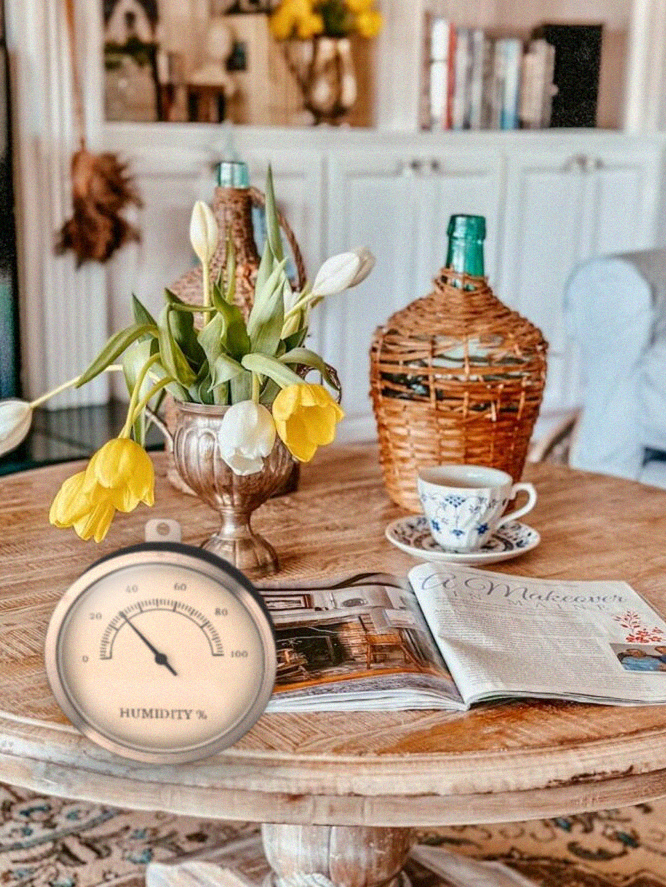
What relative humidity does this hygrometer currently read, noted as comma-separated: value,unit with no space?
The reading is 30,%
